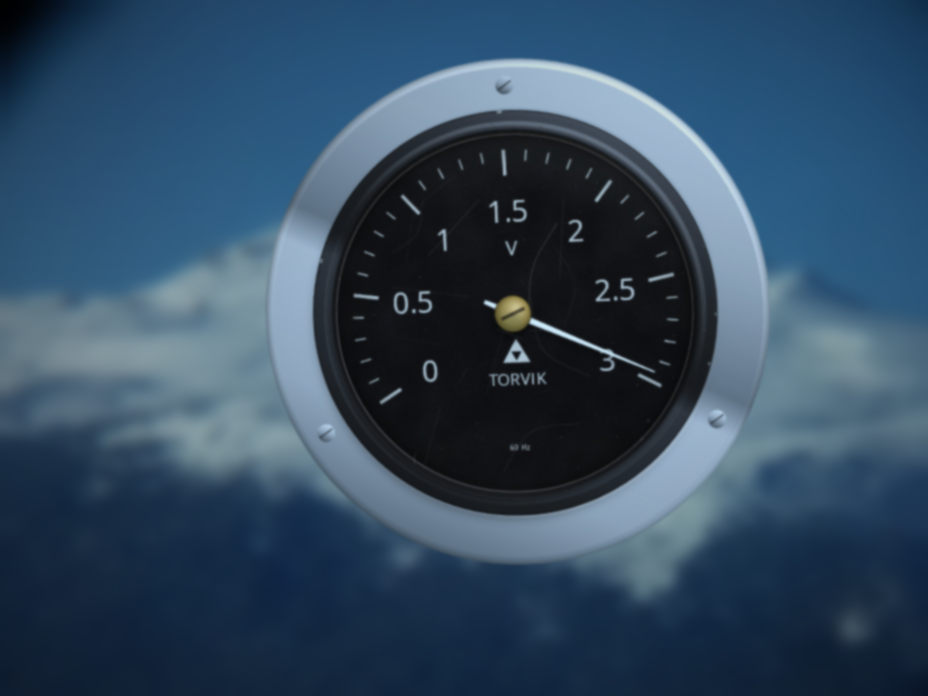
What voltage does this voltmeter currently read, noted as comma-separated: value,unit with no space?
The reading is 2.95,V
